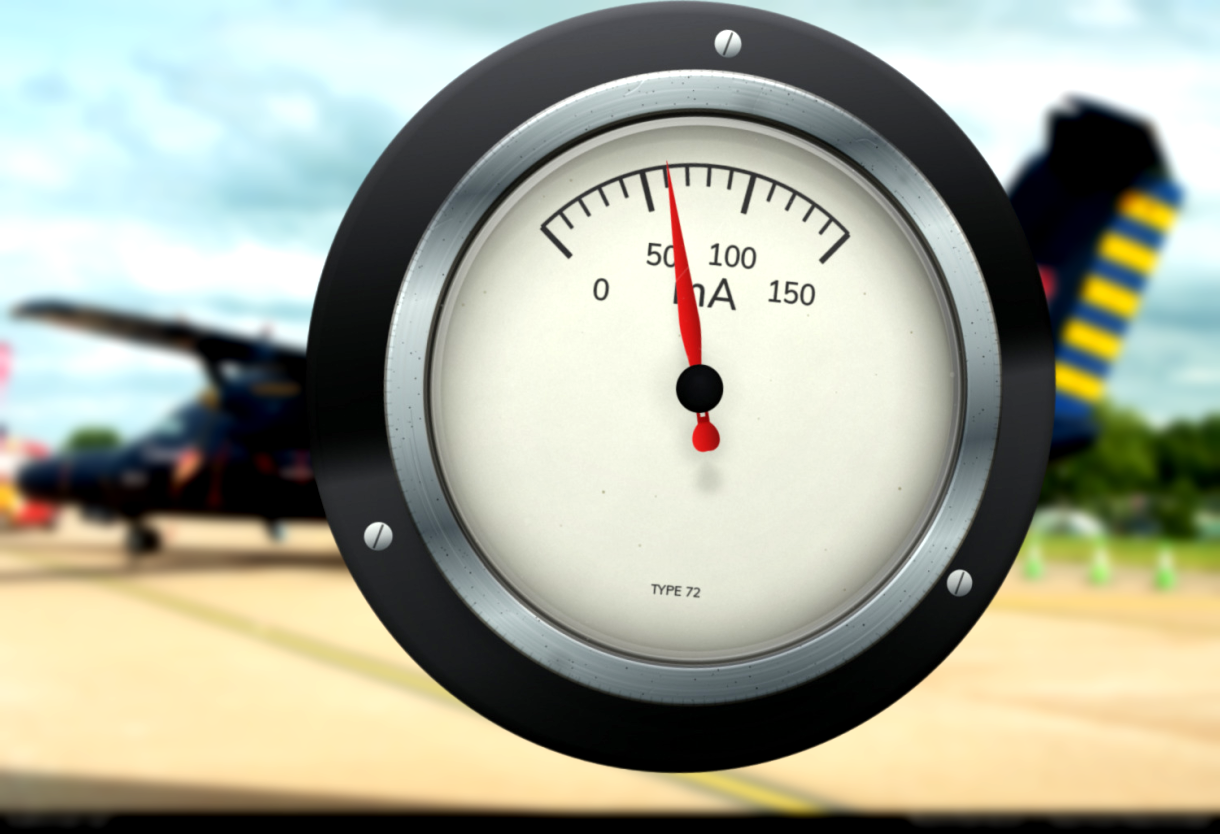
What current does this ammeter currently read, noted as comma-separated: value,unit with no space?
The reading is 60,mA
